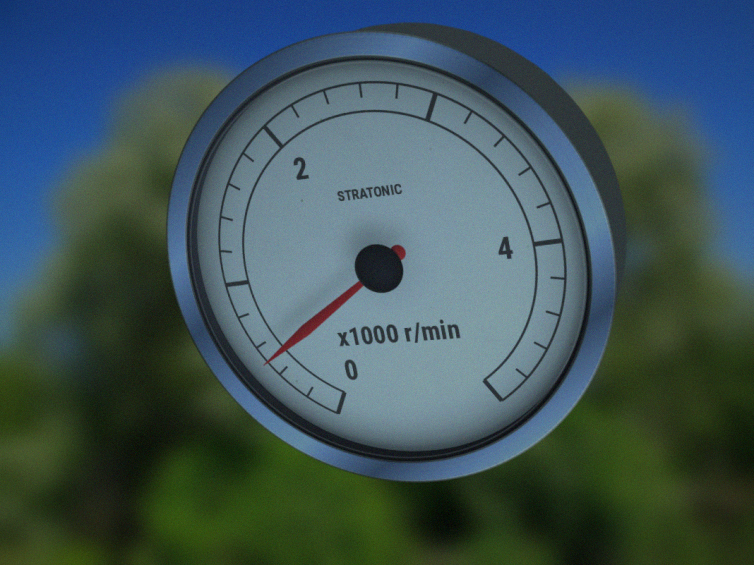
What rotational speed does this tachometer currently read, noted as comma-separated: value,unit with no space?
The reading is 500,rpm
